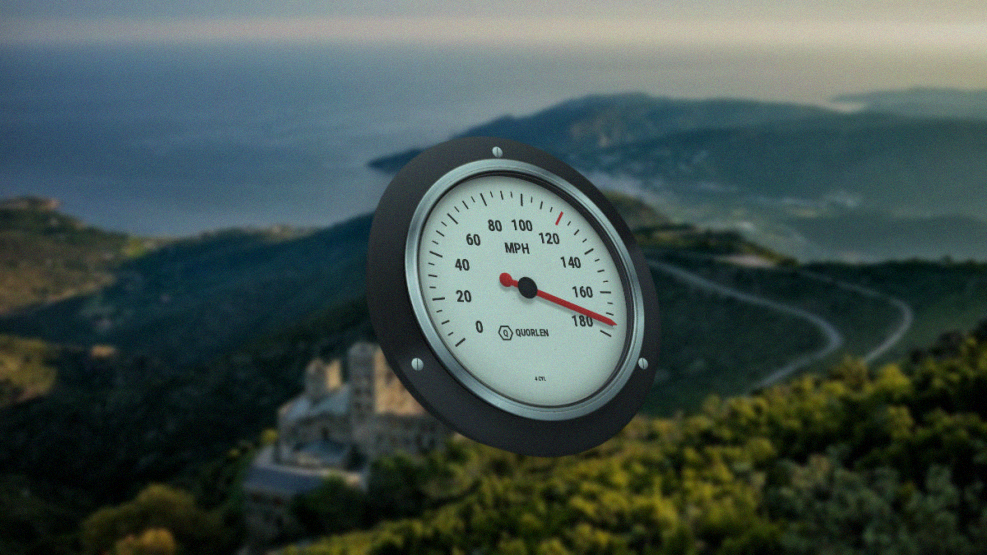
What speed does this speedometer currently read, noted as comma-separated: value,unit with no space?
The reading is 175,mph
